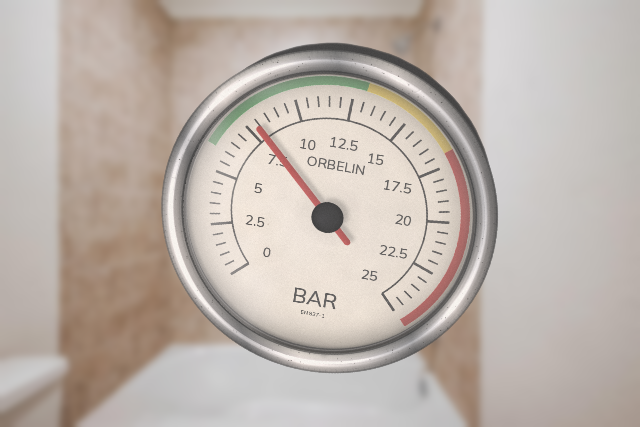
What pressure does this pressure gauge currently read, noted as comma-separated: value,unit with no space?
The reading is 8,bar
